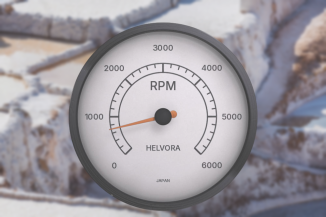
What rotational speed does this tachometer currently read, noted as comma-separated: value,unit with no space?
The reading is 700,rpm
